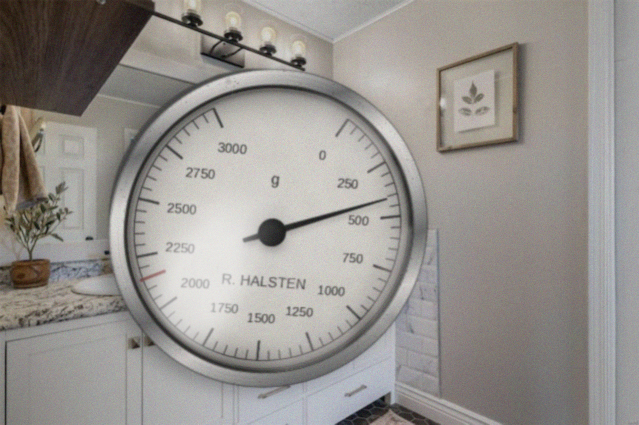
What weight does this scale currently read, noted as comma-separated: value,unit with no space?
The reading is 400,g
